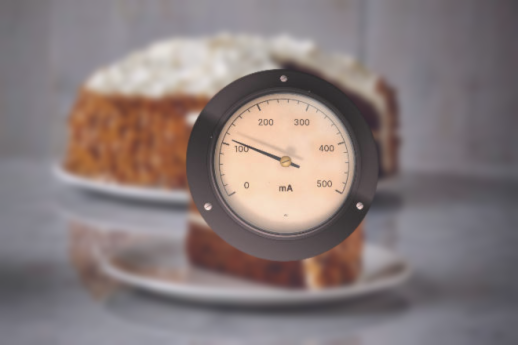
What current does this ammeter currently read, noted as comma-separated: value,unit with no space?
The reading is 110,mA
